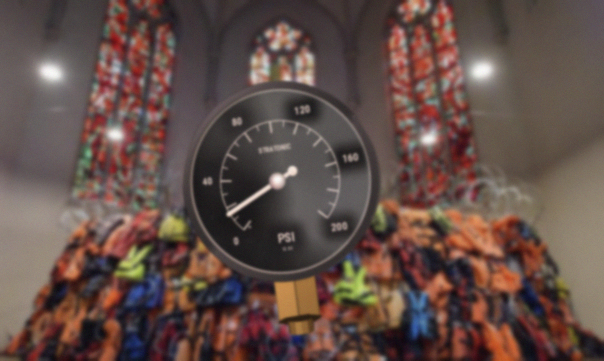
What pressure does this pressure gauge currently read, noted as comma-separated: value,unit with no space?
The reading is 15,psi
